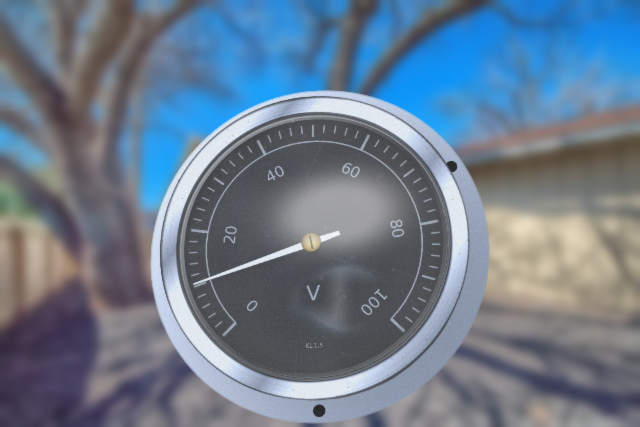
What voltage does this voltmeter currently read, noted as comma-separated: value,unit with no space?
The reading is 10,V
